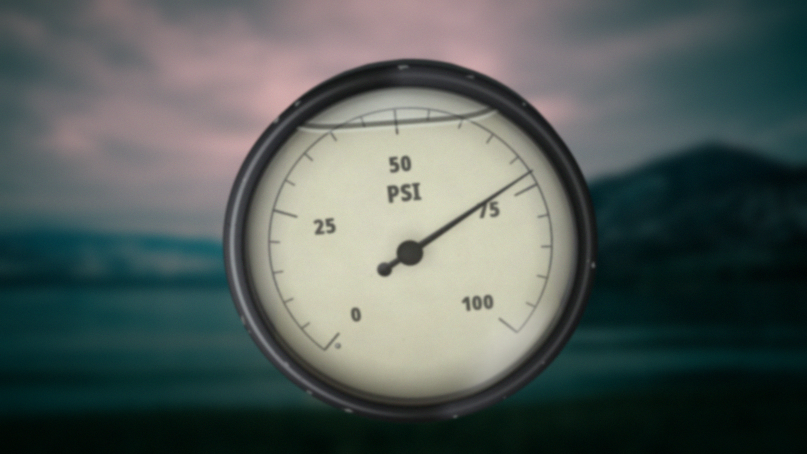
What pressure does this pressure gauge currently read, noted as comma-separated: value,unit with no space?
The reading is 72.5,psi
